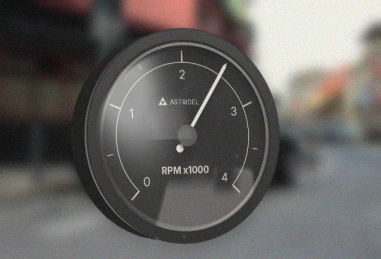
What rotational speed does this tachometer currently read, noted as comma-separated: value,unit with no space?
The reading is 2500,rpm
